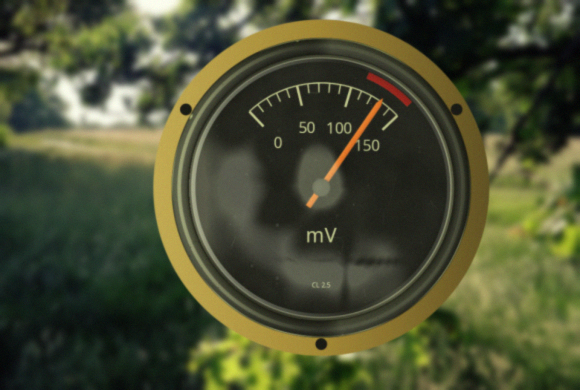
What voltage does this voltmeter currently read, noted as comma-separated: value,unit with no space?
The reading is 130,mV
